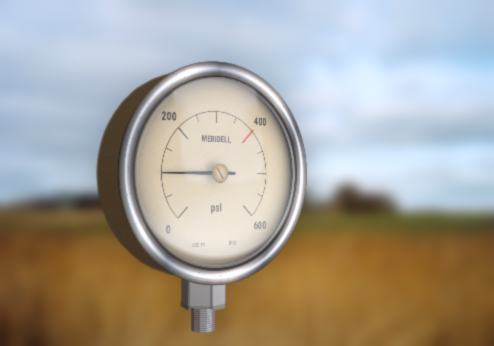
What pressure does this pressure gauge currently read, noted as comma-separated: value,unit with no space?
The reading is 100,psi
